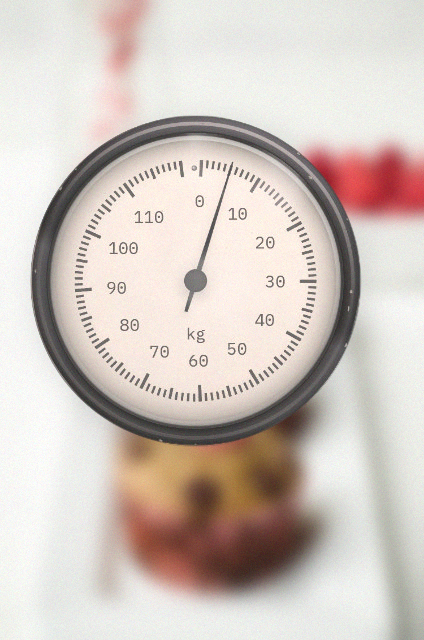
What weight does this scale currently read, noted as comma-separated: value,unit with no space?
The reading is 5,kg
